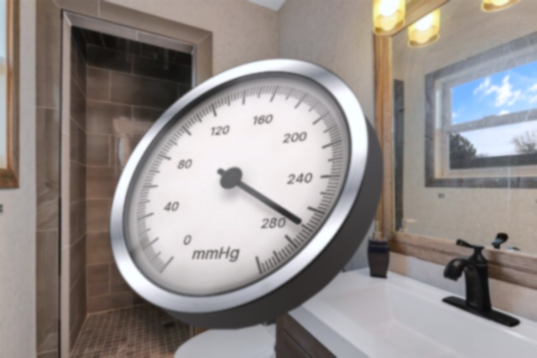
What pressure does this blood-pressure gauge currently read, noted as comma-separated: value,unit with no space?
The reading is 270,mmHg
